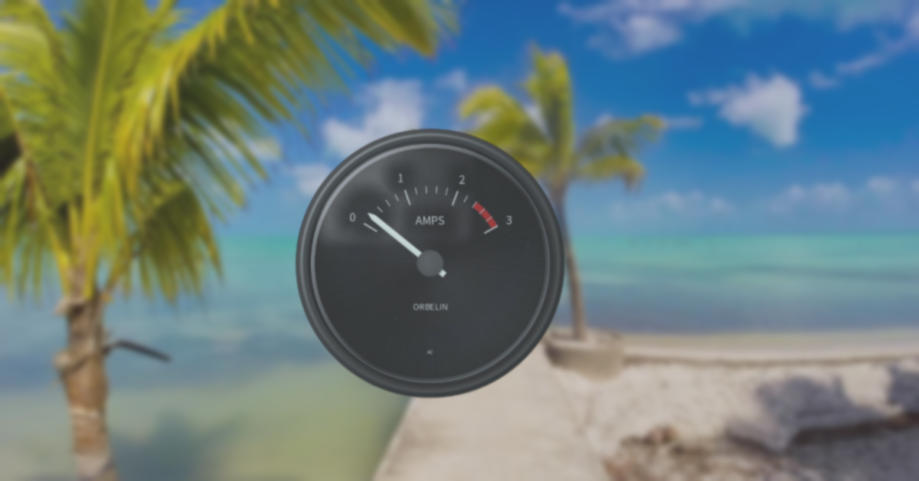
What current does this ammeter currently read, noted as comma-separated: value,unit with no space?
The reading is 0.2,A
